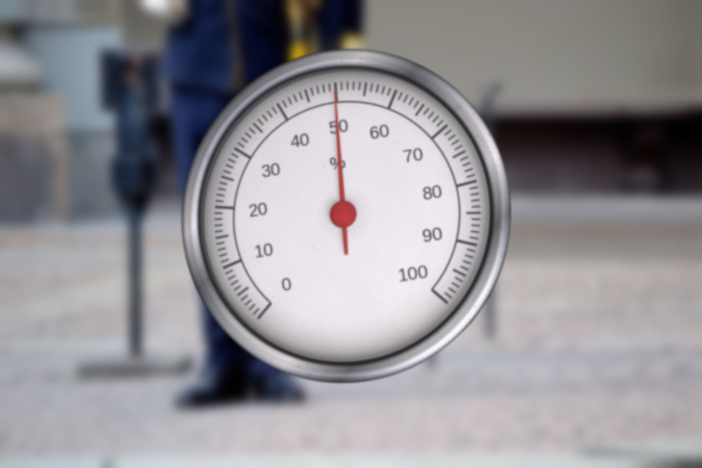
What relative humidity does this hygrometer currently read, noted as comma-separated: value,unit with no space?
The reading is 50,%
